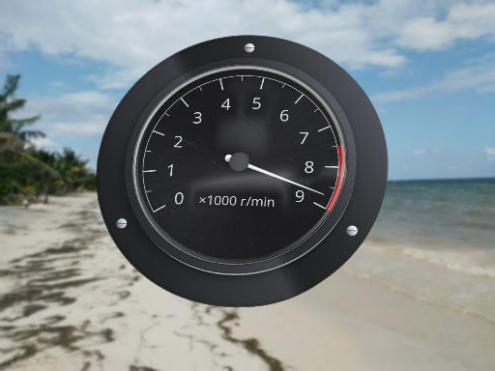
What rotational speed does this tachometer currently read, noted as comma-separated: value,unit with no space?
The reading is 8750,rpm
